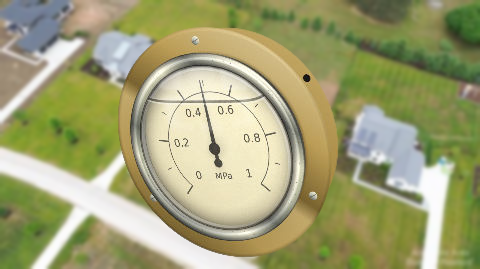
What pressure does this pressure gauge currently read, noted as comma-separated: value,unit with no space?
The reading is 0.5,MPa
